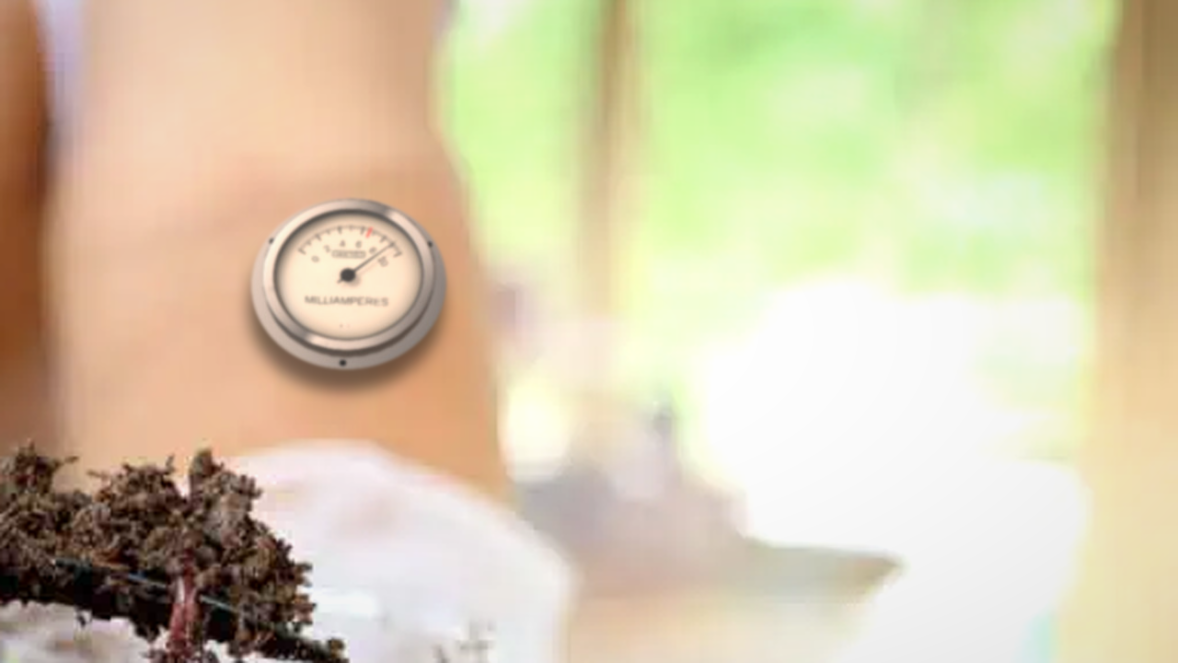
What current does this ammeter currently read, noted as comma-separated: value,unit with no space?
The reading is 9,mA
